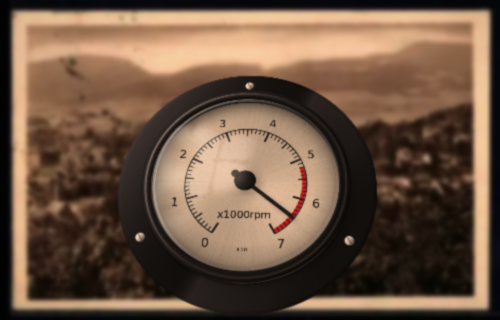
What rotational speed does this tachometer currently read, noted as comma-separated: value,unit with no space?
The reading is 6500,rpm
